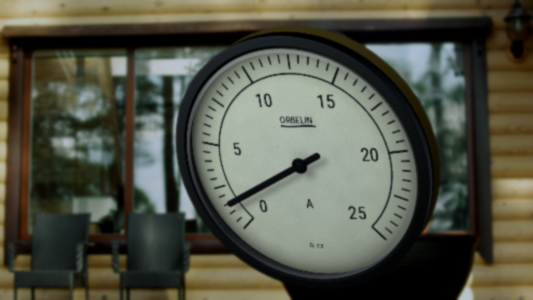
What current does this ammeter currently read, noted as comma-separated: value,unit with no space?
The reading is 1.5,A
